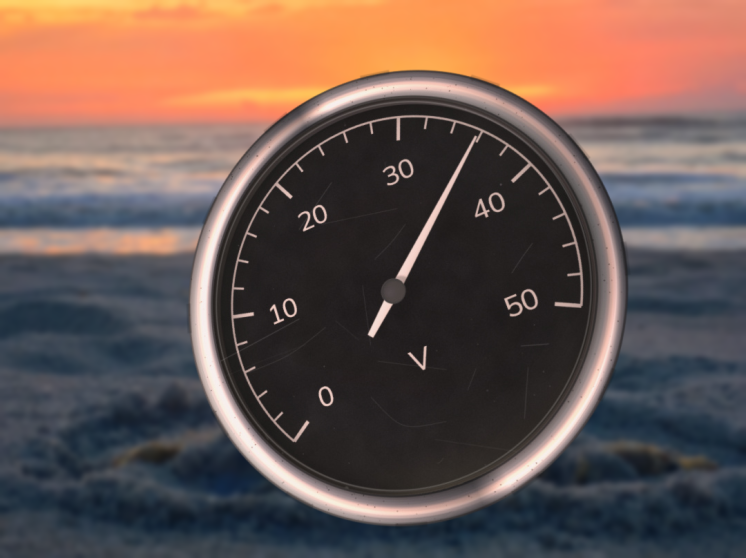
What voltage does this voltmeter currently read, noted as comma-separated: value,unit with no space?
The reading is 36,V
